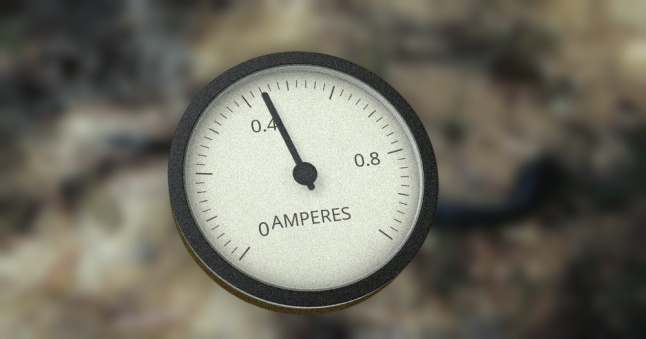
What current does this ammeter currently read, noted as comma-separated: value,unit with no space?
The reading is 0.44,A
